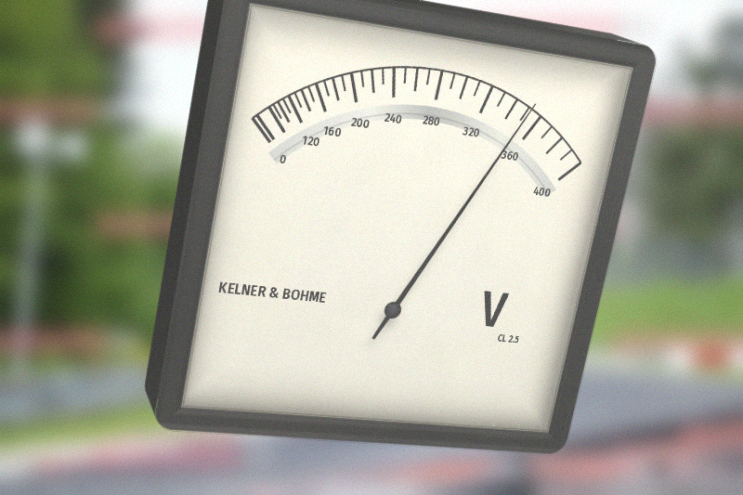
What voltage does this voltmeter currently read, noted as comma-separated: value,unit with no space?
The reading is 350,V
